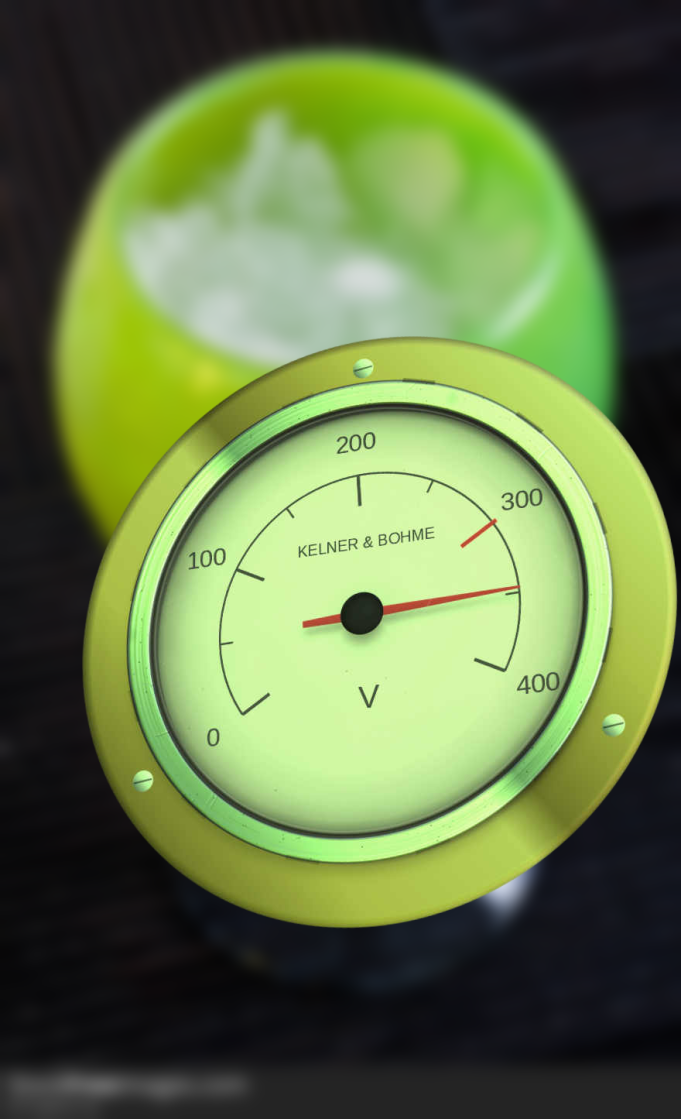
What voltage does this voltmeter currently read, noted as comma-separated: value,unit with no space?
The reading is 350,V
